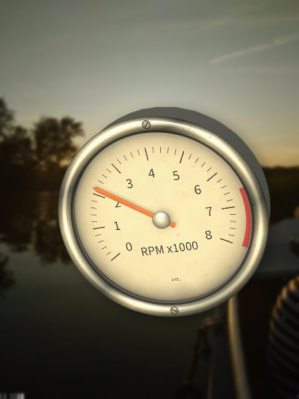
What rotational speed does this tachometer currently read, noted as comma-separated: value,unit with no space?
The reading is 2200,rpm
